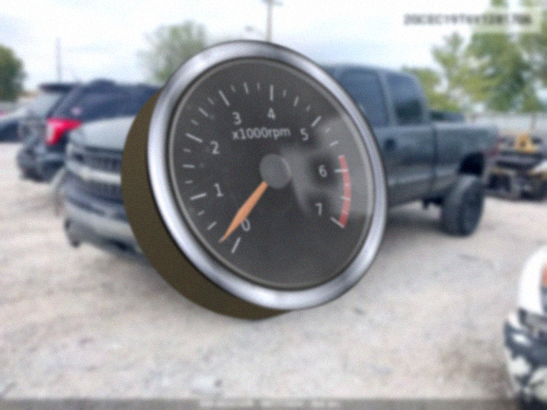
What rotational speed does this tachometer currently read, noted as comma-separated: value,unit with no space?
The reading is 250,rpm
